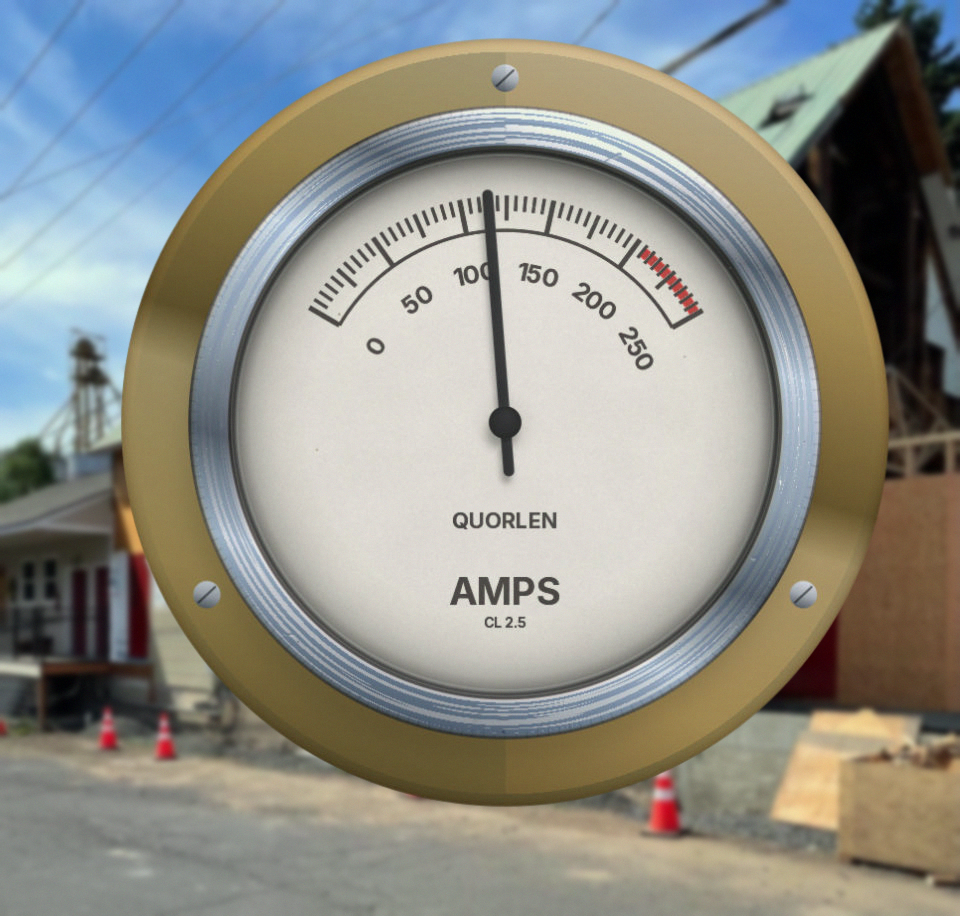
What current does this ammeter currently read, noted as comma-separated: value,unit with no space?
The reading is 115,A
